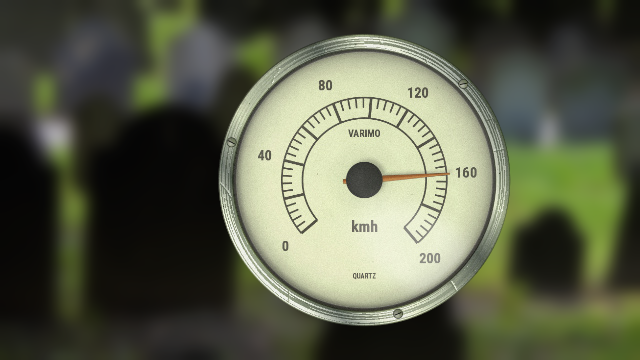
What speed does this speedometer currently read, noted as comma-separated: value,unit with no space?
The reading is 160,km/h
